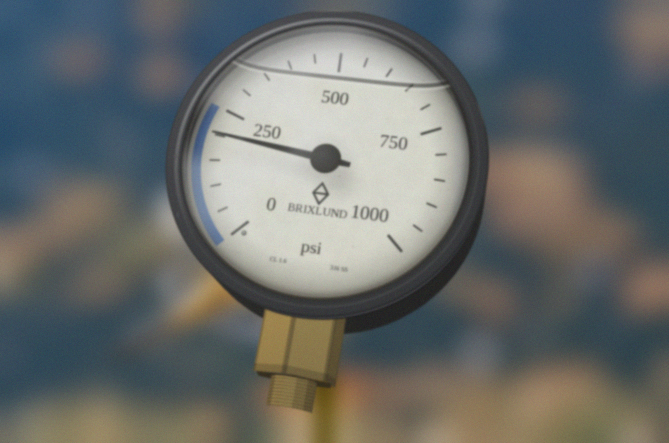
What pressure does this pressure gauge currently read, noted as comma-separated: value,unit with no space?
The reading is 200,psi
